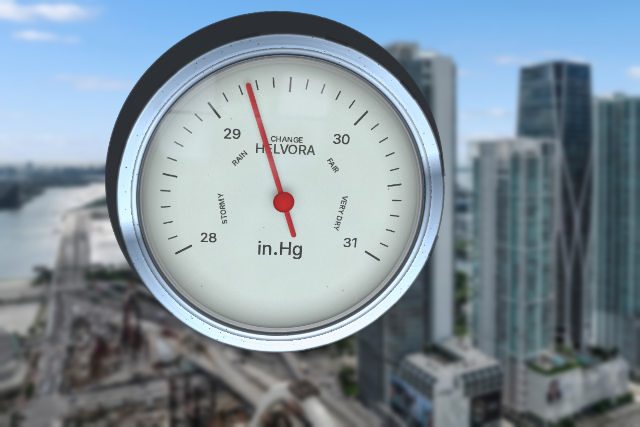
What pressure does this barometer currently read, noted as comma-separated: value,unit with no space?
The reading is 29.25,inHg
